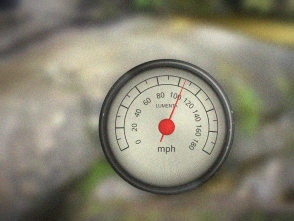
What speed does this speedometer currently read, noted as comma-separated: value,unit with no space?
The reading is 105,mph
